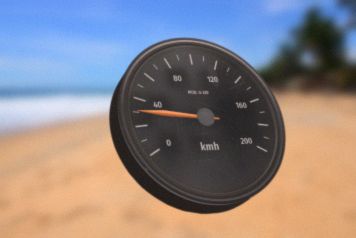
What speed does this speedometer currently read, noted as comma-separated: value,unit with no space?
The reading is 30,km/h
